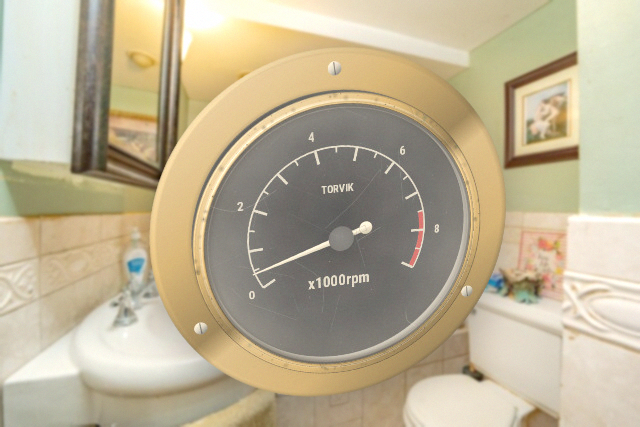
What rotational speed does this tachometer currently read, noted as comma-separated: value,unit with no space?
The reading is 500,rpm
